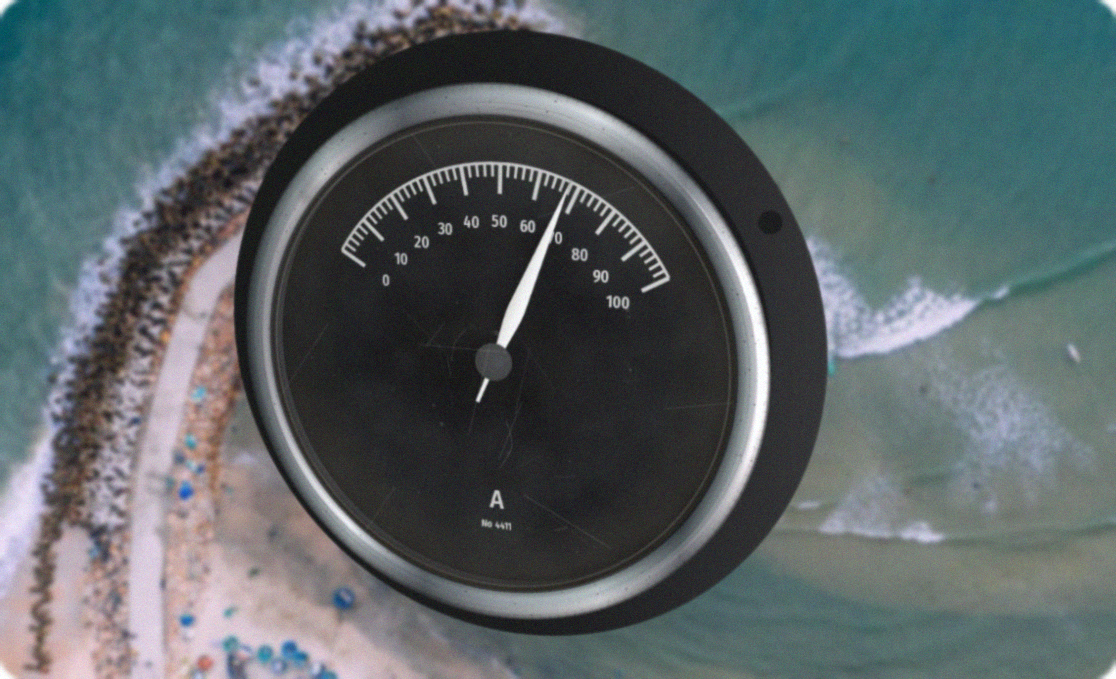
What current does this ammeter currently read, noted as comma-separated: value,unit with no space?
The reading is 68,A
